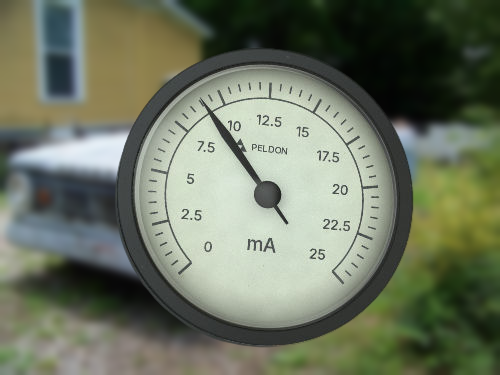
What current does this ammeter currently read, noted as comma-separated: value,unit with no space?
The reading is 9,mA
